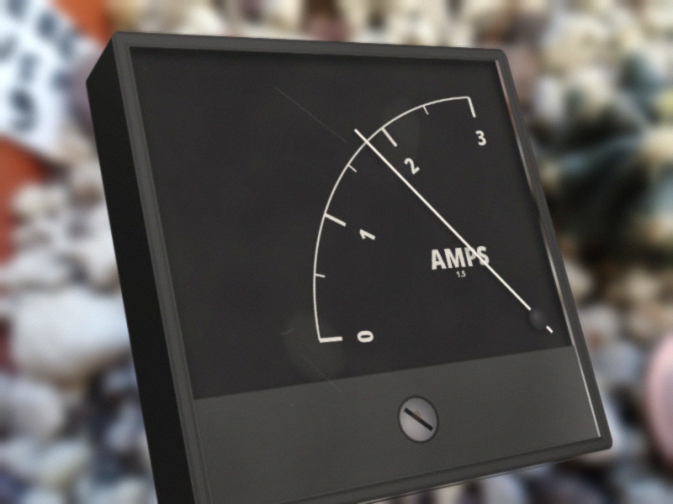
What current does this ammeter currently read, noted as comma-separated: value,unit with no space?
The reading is 1.75,A
